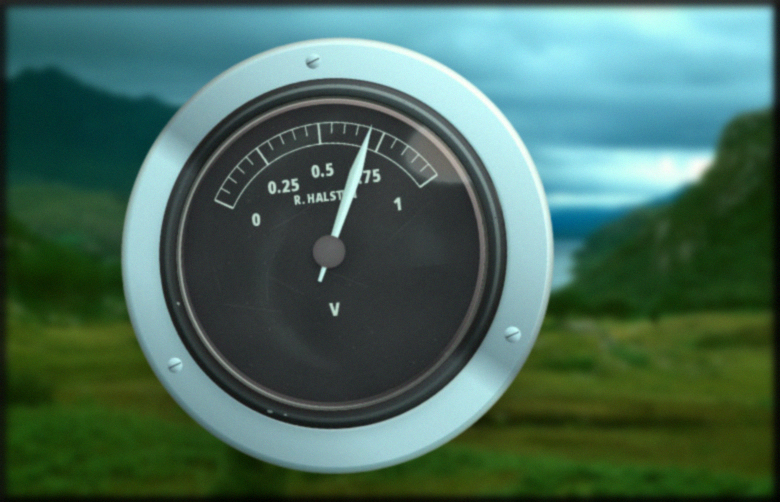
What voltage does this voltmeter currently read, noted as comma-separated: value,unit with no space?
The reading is 0.7,V
